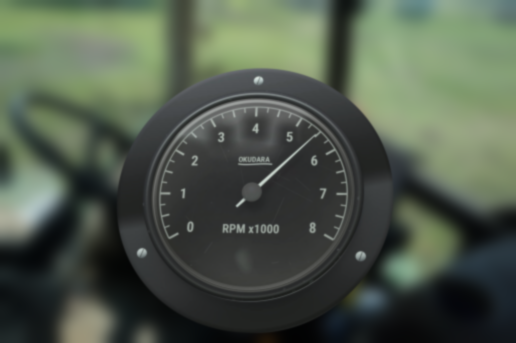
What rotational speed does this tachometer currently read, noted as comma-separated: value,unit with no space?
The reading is 5500,rpm
